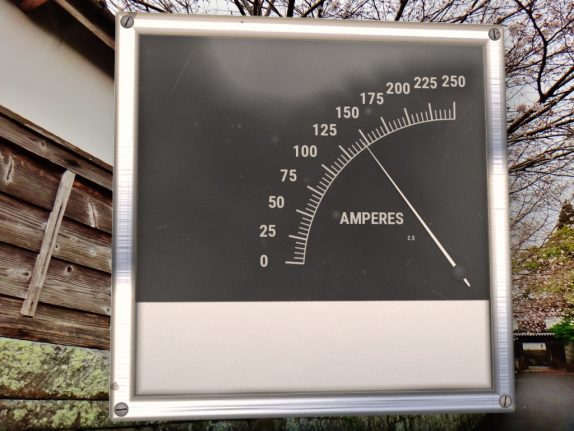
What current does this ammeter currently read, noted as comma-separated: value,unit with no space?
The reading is 145,A
